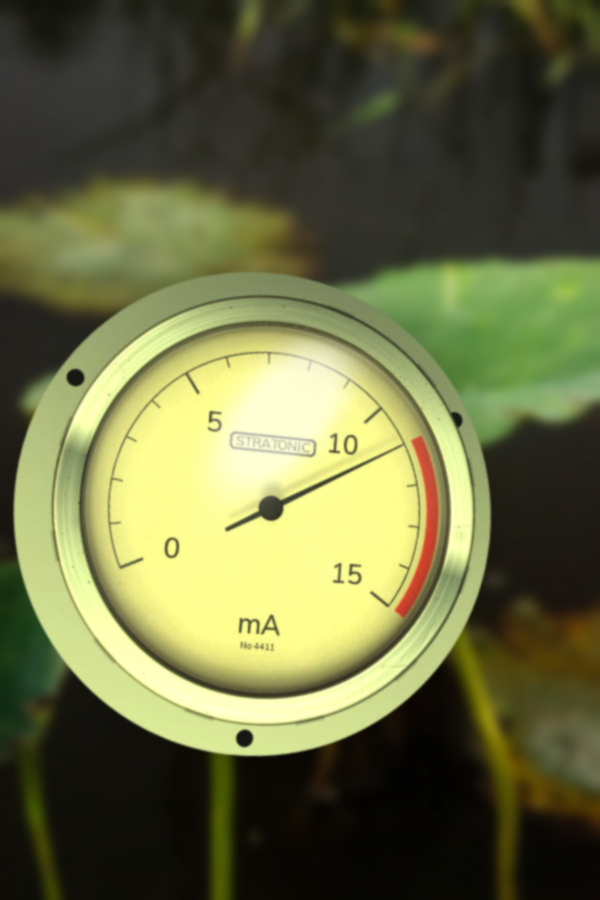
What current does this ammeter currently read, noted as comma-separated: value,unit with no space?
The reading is 11,mA
